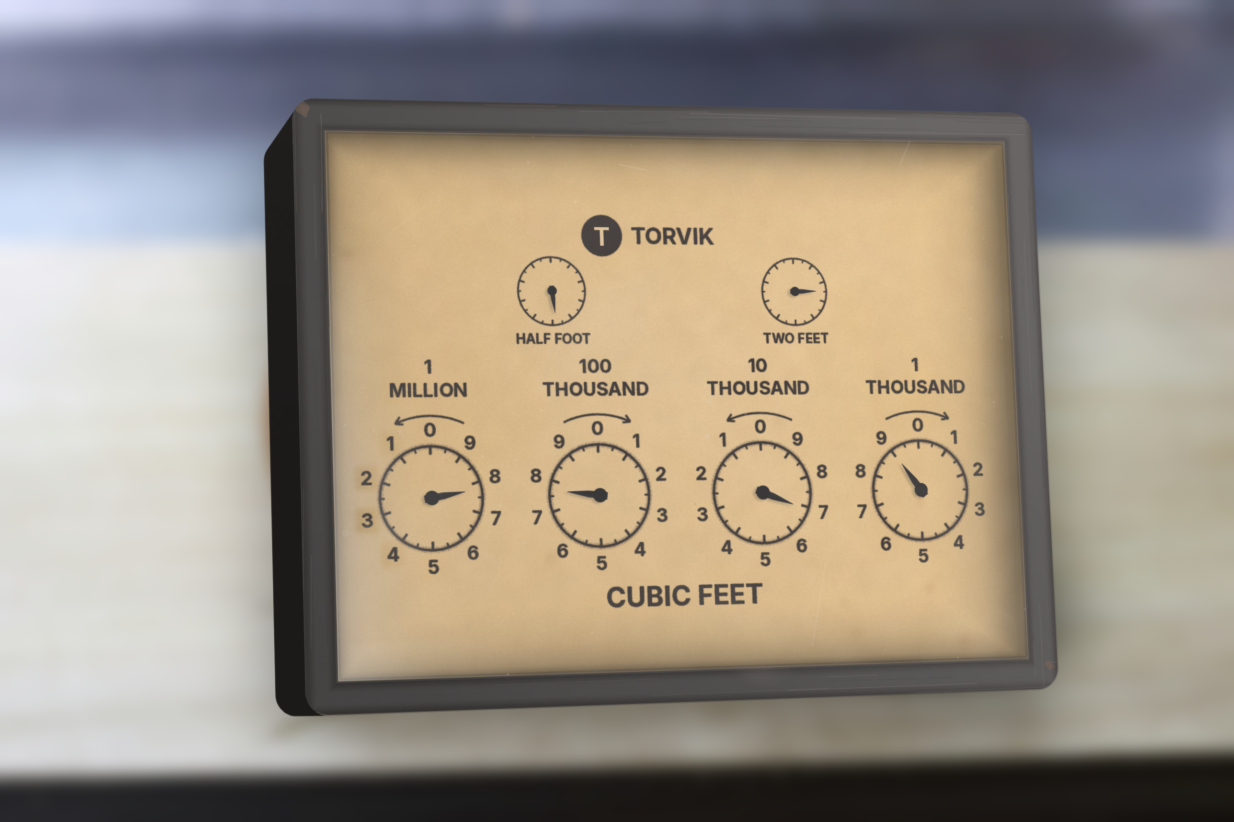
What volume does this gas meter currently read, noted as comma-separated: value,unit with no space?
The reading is 776900,ft³
